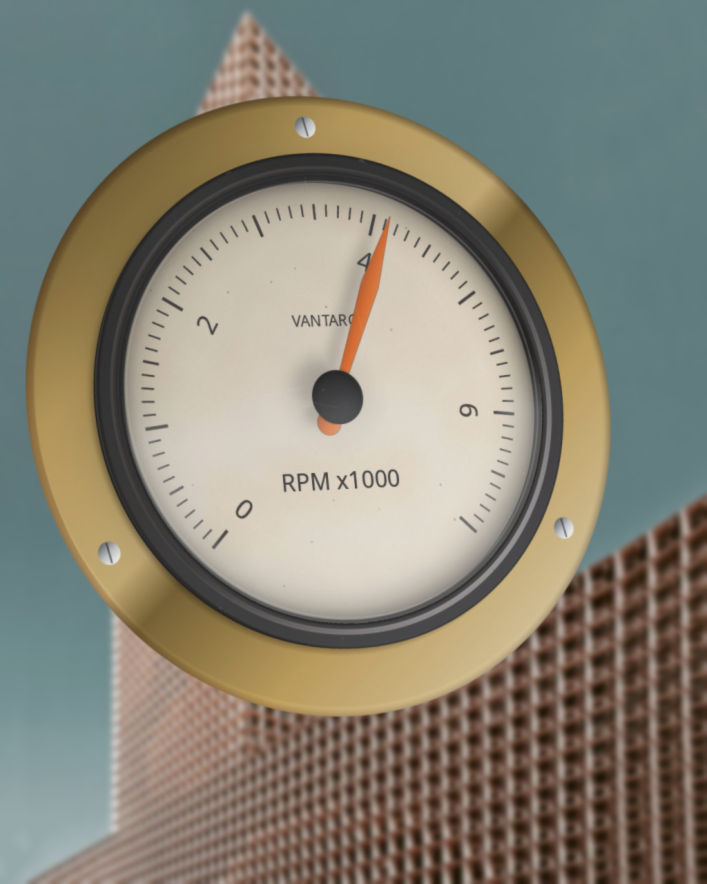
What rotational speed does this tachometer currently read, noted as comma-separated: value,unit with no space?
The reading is 4100,rpm
